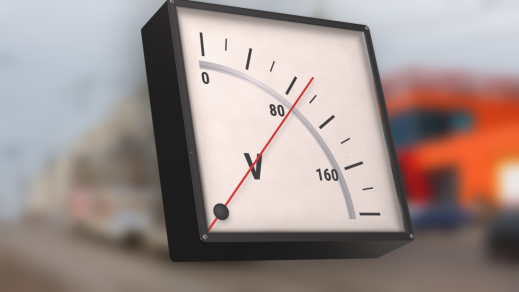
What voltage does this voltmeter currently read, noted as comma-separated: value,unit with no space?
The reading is 90,V
